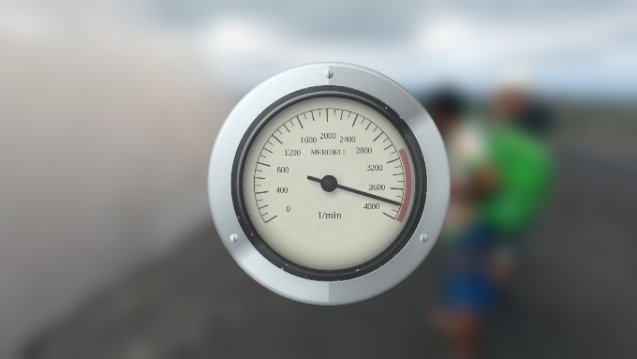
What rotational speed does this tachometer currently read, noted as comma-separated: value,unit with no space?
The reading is 3800,rpm
